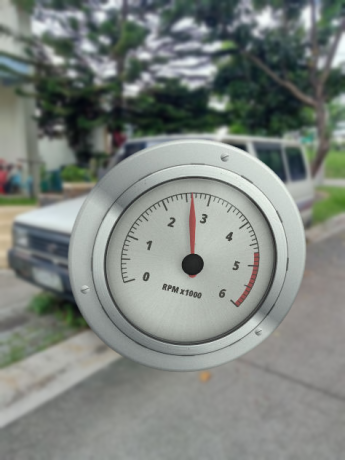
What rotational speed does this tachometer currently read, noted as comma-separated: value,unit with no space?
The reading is 2600,rpm
